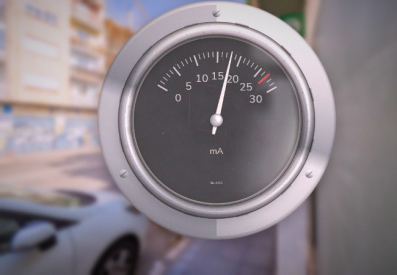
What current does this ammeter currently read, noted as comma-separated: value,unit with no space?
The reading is 18,mA
